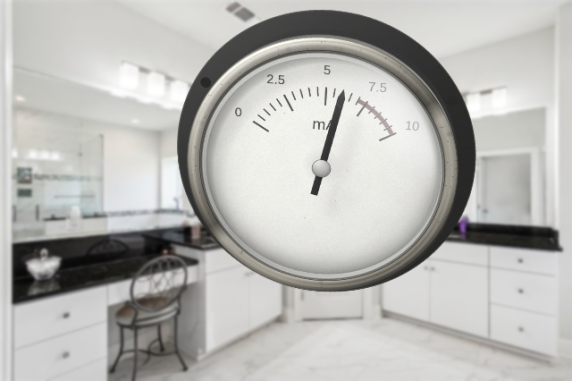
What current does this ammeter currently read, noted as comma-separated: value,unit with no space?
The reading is 6,mA
